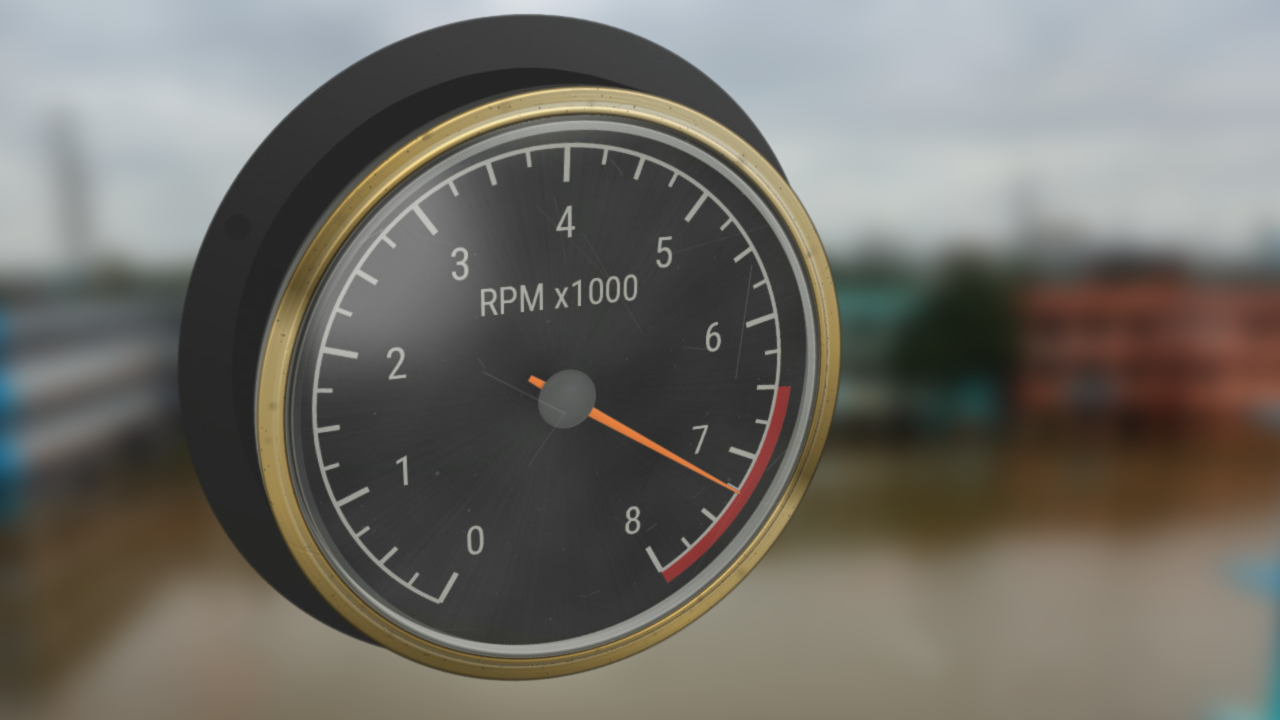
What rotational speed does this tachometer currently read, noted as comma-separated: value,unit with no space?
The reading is 7250,rpm
